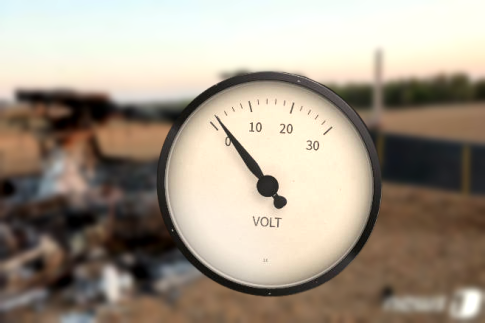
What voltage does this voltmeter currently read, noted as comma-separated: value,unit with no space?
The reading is 2,V
